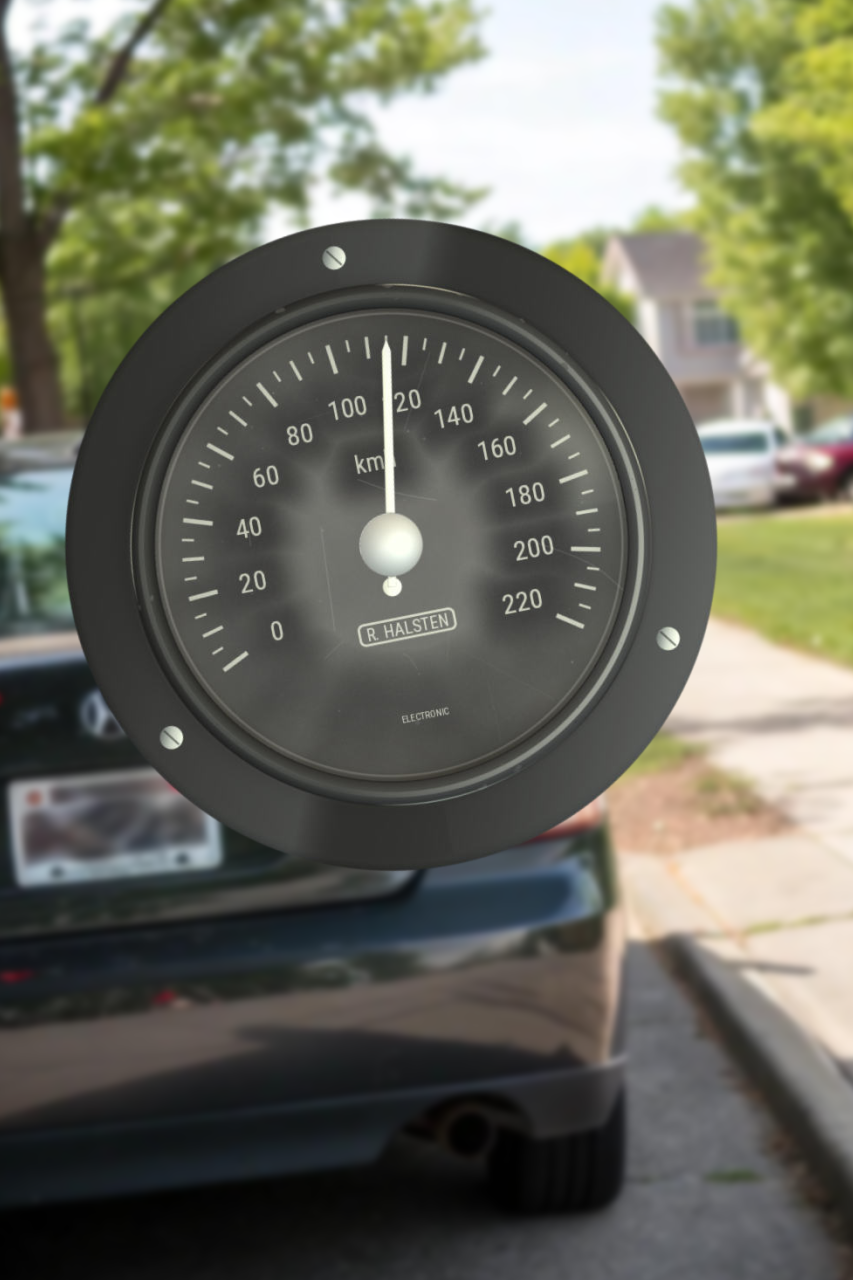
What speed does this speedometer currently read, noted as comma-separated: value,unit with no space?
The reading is 115,km/h
